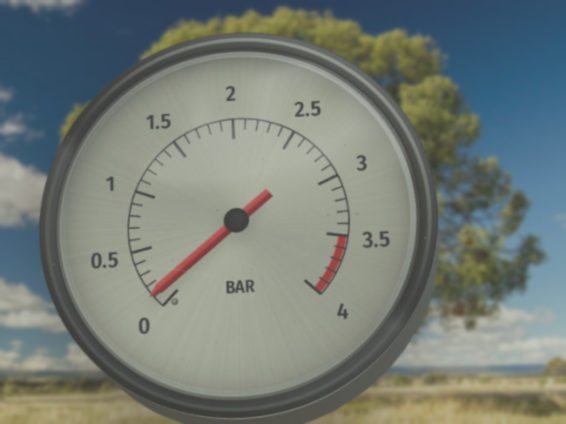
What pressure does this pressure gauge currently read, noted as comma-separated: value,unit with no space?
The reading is 0.1,bar
